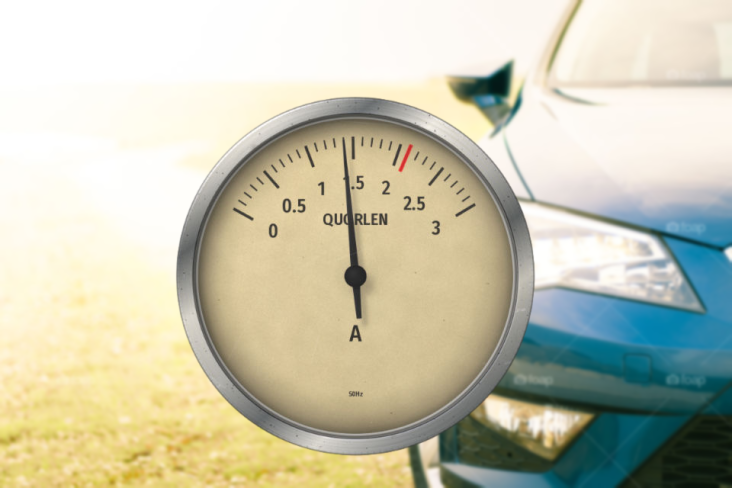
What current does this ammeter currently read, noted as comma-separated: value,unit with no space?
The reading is 1.4,A
